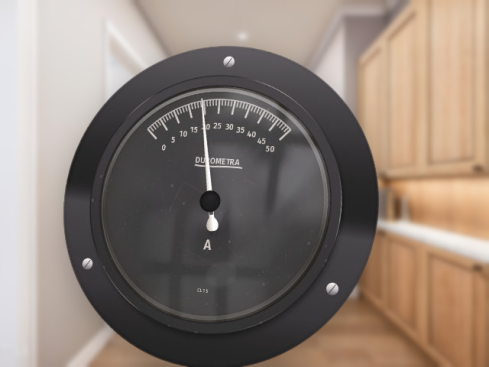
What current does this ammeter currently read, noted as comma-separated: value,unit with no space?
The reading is 20,A
